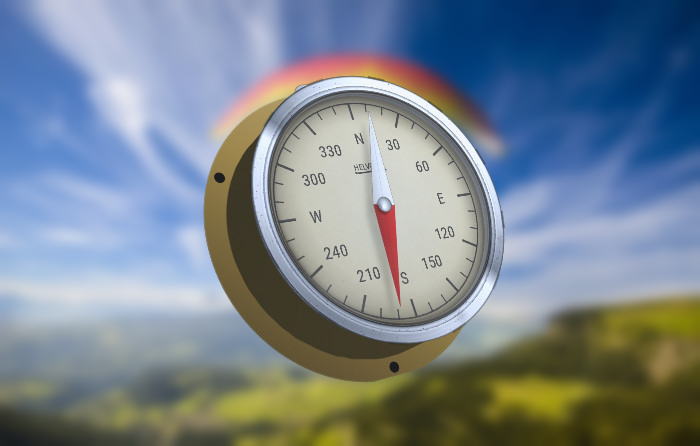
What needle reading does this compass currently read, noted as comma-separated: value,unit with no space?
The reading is 190,°
